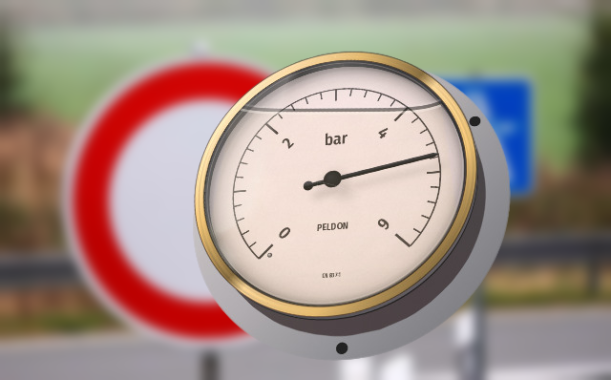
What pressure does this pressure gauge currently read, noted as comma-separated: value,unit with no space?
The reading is 4.8,bar
